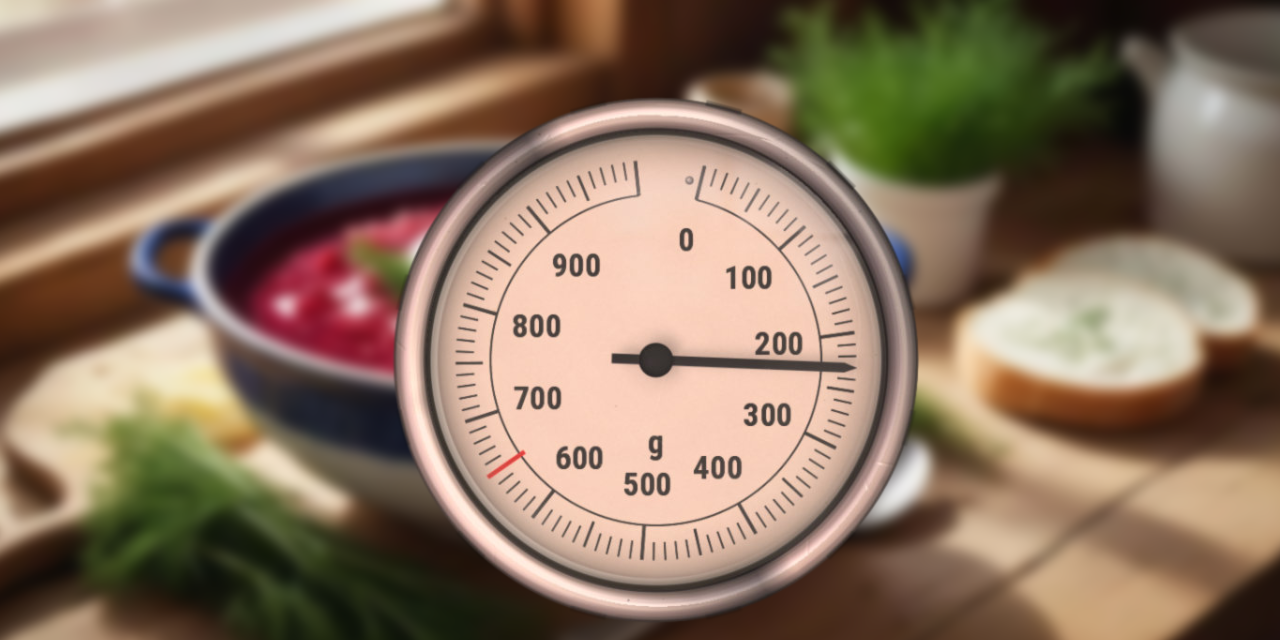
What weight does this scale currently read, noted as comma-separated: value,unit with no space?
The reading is 230,g
